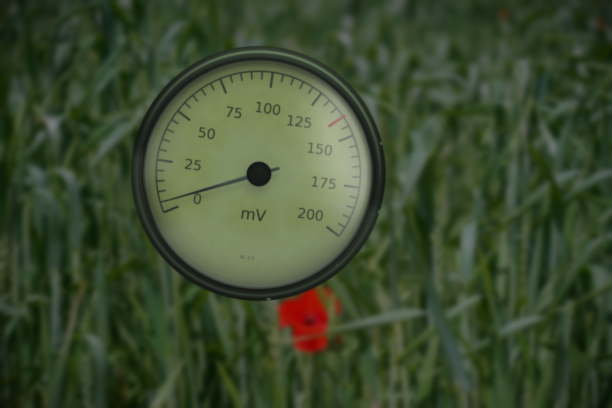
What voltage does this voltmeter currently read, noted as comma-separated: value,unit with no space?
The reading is 5,mV
